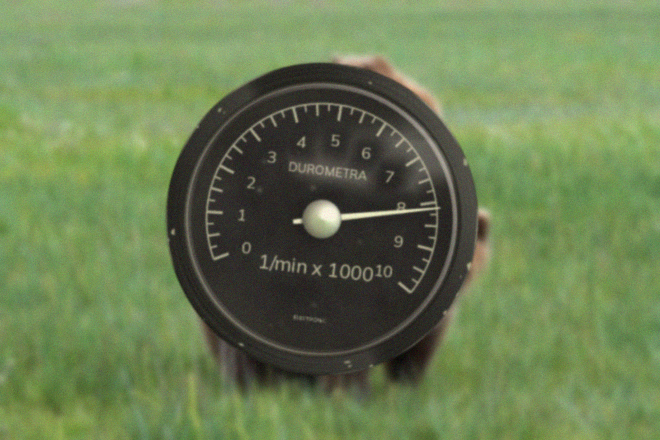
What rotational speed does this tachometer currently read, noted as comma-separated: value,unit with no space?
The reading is 8125,rpm
